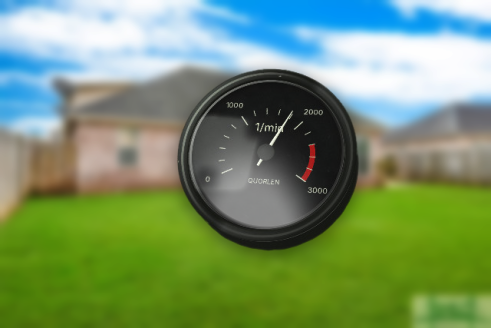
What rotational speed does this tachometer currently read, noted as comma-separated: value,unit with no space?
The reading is 1800,rpm
